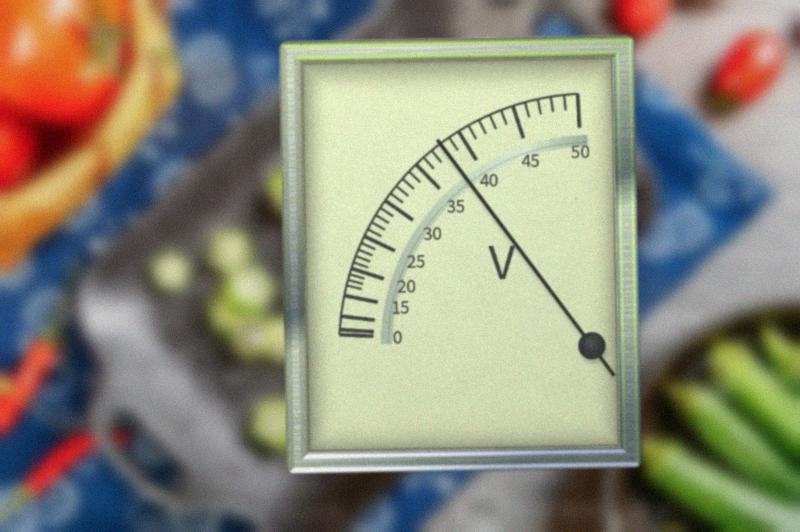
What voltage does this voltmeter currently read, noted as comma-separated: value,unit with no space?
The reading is 38,V
